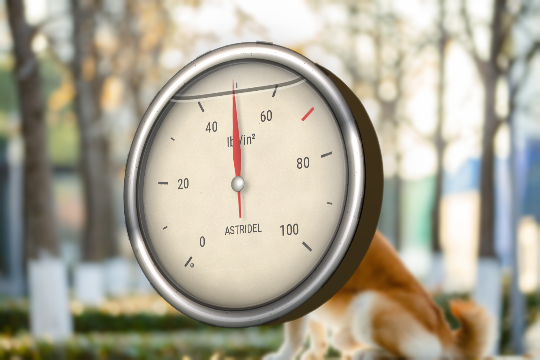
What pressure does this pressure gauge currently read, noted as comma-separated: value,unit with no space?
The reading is 50,psi
